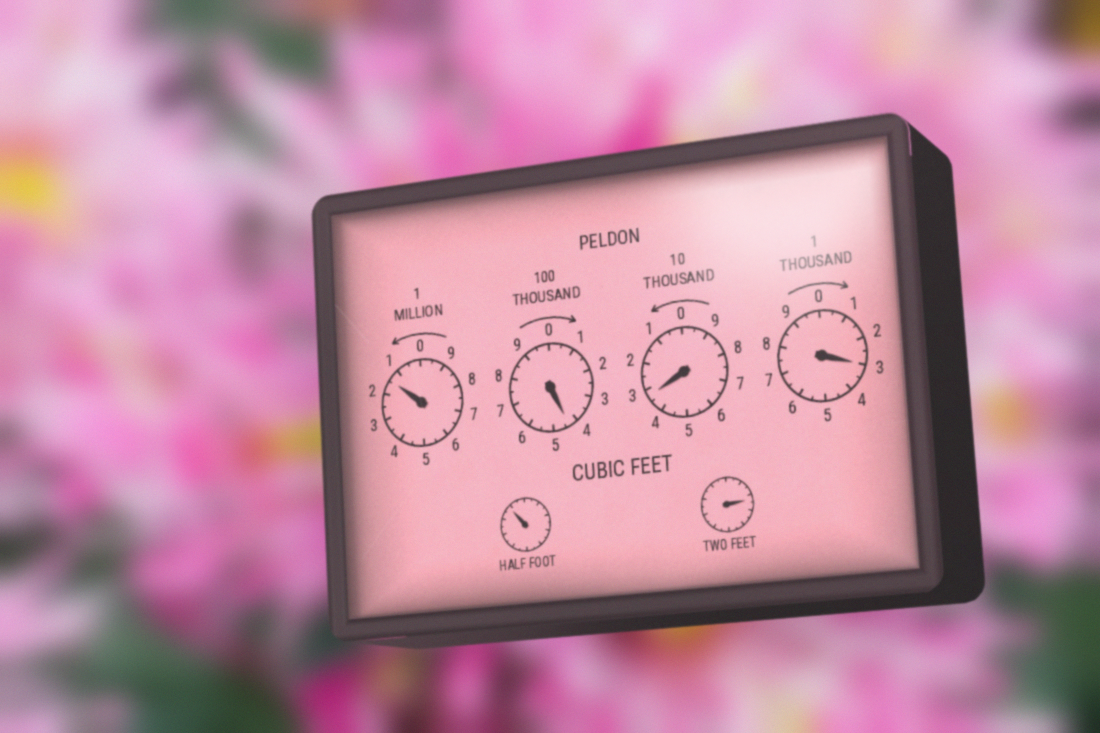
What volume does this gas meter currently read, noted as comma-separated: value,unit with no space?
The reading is 143300,ft³
